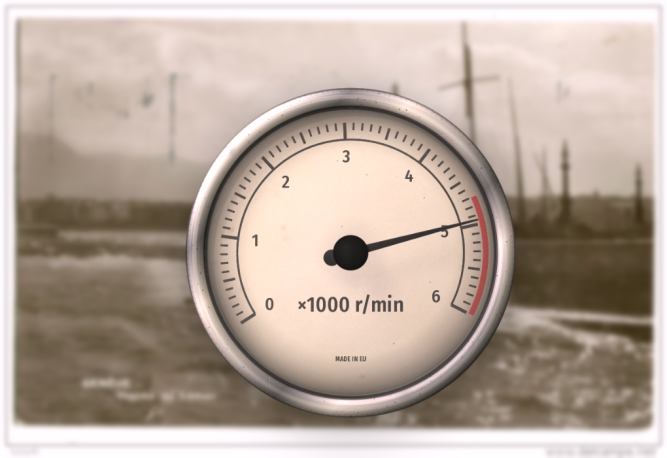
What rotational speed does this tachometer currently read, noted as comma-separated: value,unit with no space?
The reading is 4950,rpm
